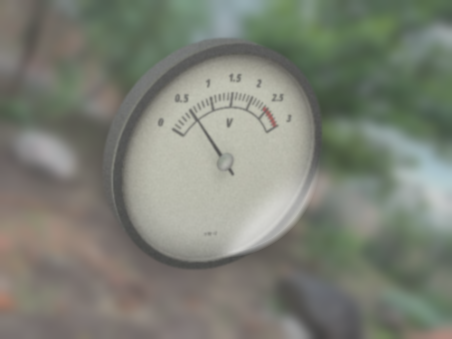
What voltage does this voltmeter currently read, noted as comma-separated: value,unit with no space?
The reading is 0.5,V
